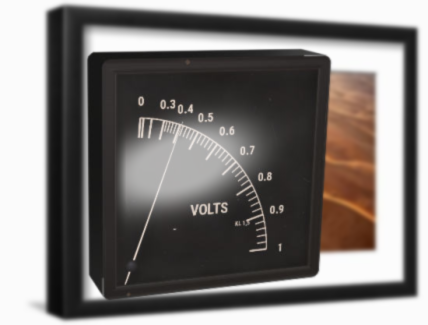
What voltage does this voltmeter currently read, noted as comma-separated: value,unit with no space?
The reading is 0.4,V
